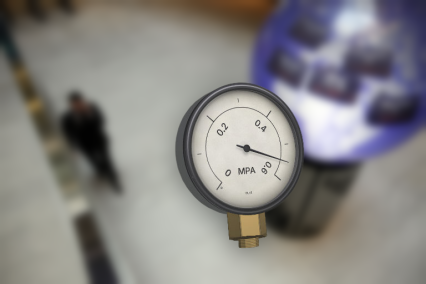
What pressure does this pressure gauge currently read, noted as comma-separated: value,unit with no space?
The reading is 0.55,MPa
